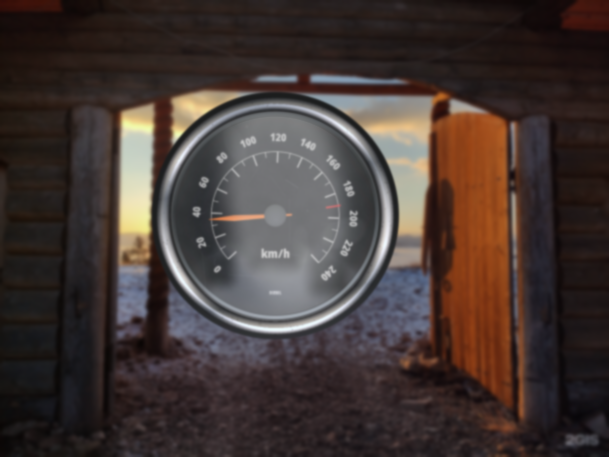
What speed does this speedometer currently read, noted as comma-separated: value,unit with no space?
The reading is 35,km/h
